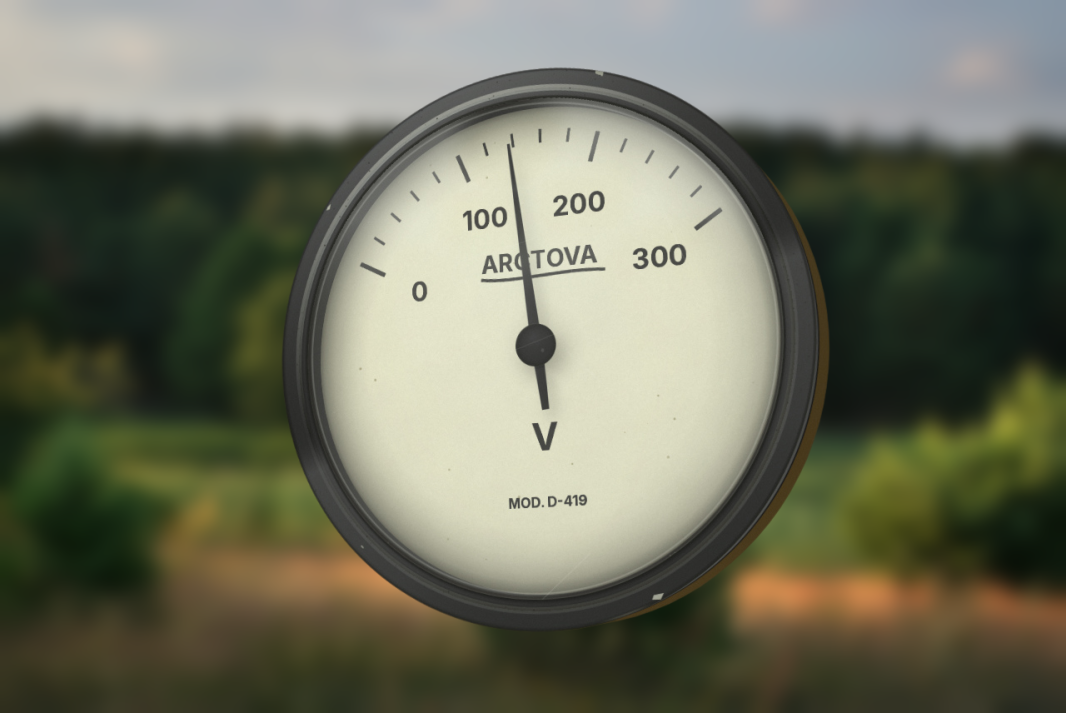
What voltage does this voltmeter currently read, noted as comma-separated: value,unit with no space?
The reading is 140,V
